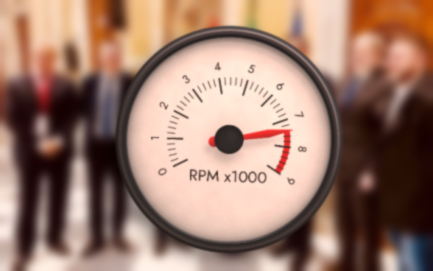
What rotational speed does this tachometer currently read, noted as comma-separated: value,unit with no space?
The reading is 7400,rpm
